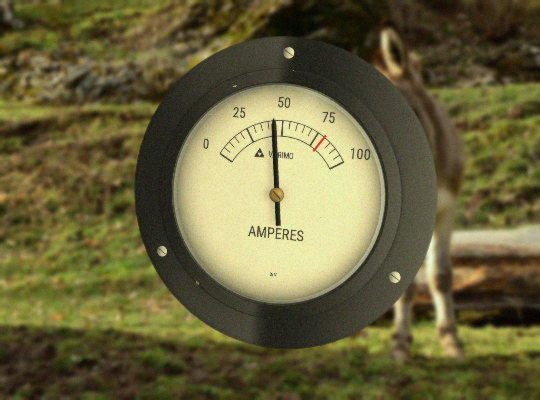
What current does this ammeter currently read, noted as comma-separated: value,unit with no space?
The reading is 45,A
